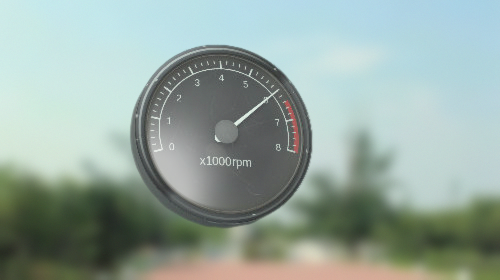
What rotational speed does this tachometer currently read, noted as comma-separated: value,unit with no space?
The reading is 6000,rpm
